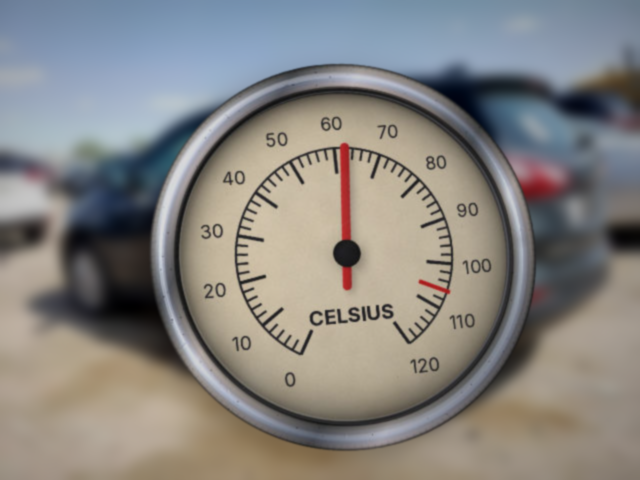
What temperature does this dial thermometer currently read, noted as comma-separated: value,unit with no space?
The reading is 62,°C
